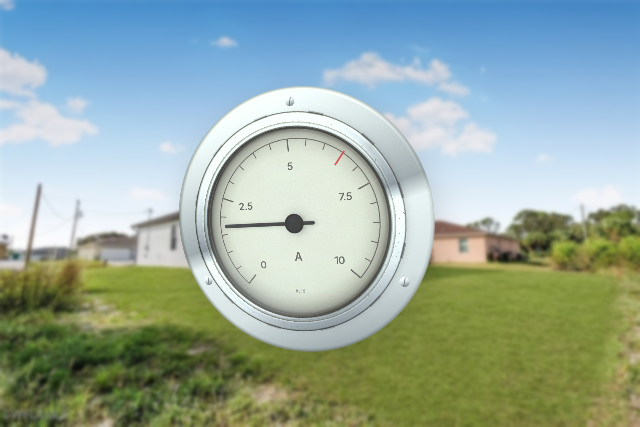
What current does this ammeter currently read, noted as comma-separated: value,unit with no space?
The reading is 1.75,A
